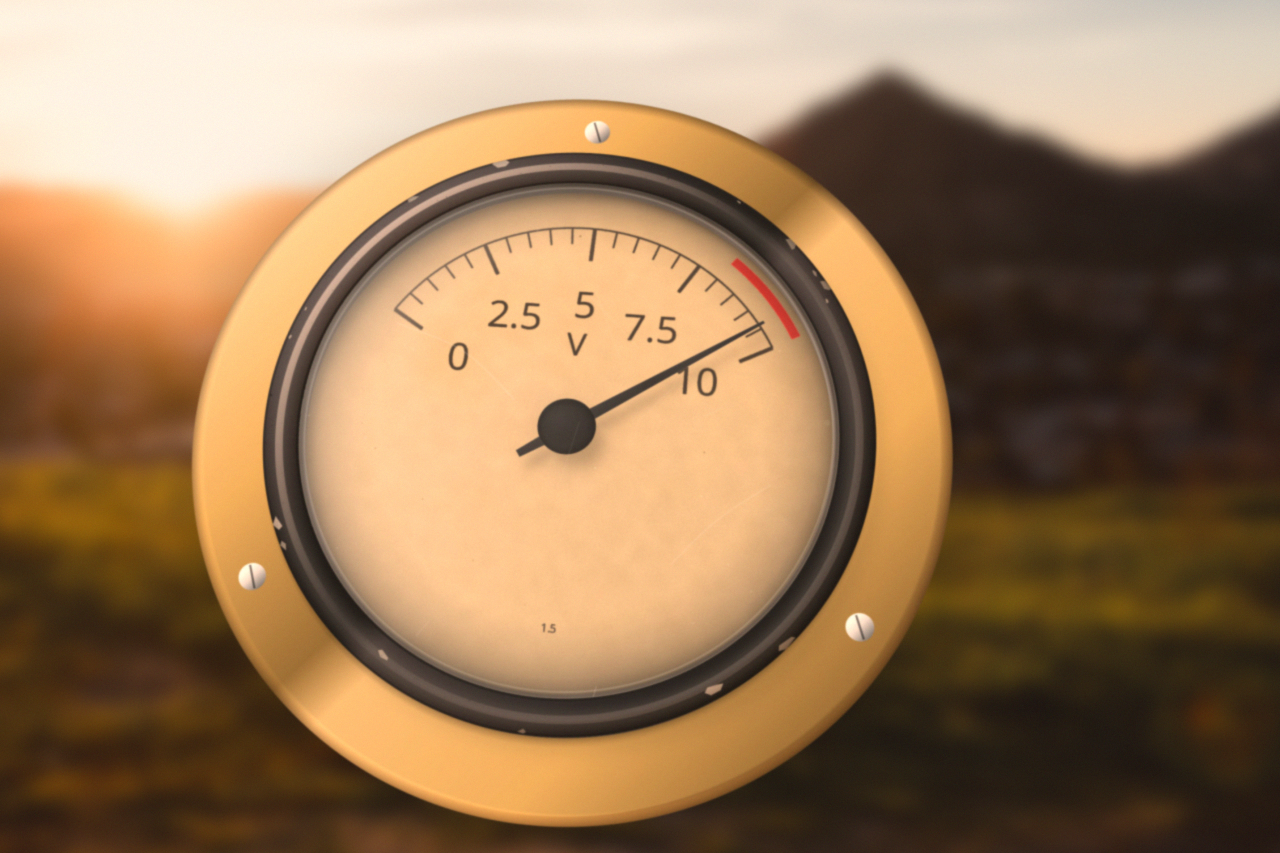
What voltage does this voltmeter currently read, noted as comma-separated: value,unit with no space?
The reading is 9.5,V
